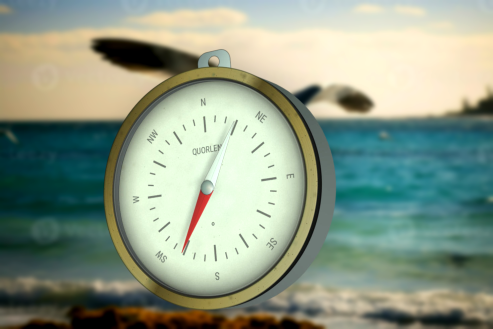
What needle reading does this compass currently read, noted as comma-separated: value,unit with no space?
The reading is 210,°
